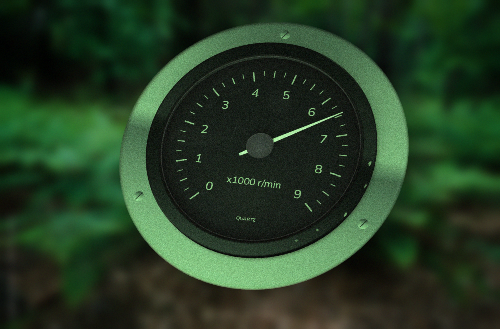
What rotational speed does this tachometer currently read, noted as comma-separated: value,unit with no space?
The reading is 6500,rpm
